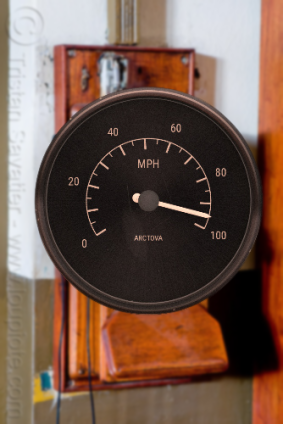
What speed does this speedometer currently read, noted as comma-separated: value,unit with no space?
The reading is 95,mph
